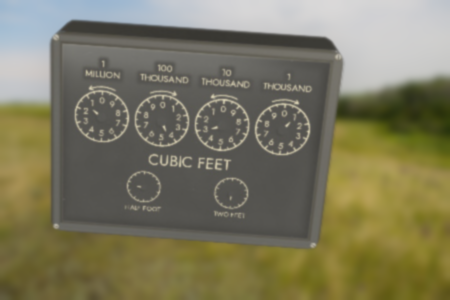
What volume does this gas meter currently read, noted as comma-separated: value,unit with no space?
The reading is 143100,ft³
